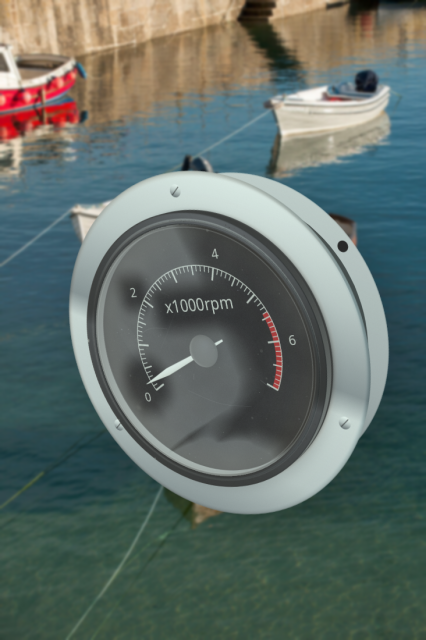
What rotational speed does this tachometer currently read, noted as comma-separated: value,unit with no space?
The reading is 200,rpm
